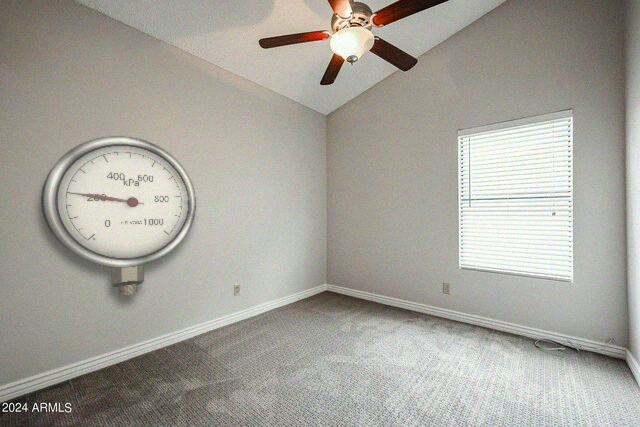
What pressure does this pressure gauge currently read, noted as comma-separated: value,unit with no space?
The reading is 200,kPa
